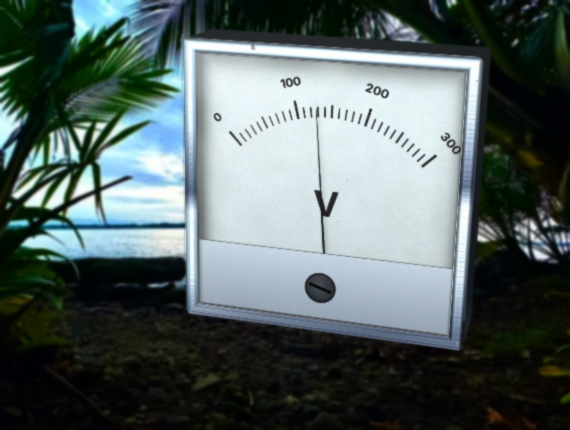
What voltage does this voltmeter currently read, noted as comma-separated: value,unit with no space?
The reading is 130,V
